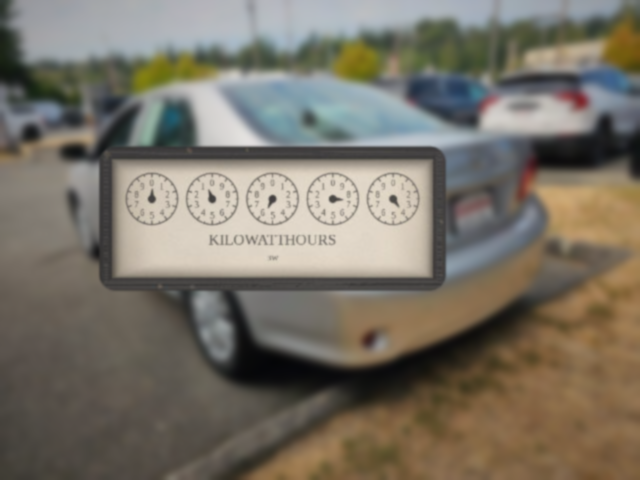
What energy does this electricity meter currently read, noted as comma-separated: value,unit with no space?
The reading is 574,kWh
